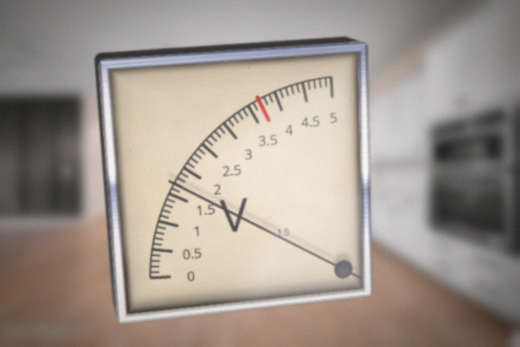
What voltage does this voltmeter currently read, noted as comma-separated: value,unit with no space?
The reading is 1.7,V
